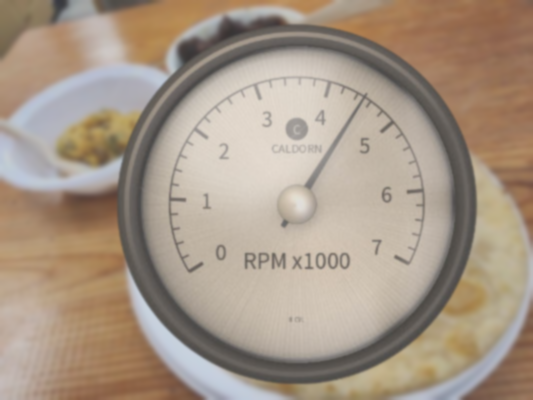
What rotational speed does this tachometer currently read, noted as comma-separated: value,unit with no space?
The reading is 4500,rpm
